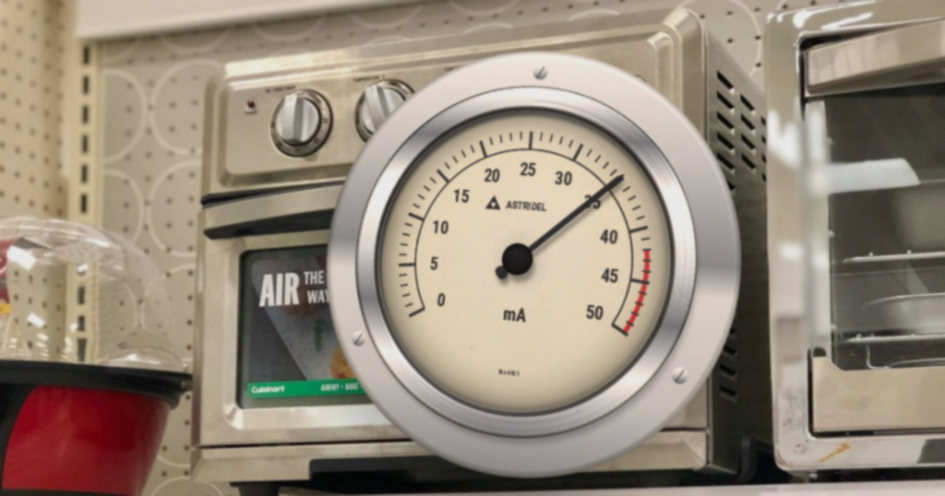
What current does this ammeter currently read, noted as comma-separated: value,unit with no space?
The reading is 35,mA
